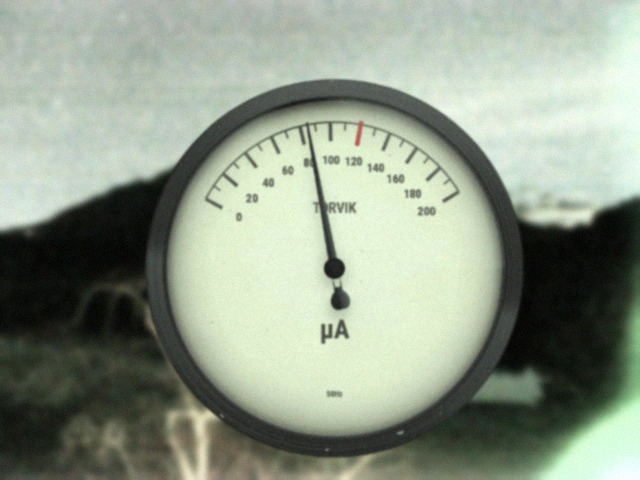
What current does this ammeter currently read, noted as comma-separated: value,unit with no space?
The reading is 85,µA
